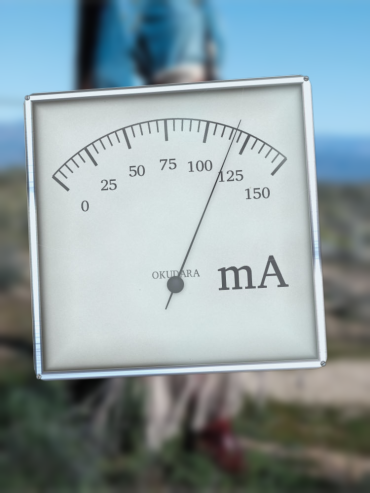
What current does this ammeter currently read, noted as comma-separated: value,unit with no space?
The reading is 117.5,mA
